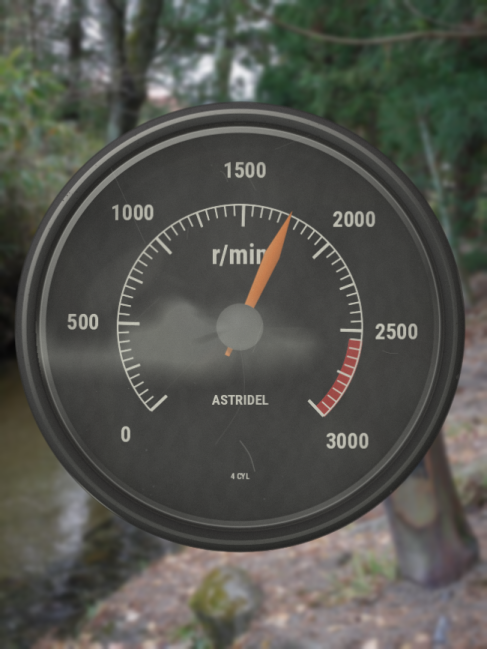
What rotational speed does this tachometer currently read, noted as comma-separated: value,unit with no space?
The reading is 1750,rpm
